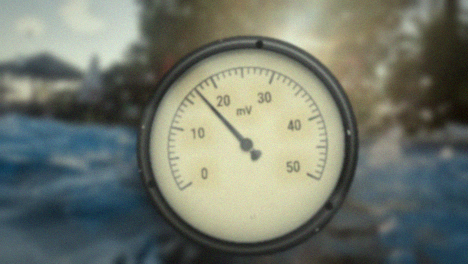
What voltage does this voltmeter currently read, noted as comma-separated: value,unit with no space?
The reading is 17,mV
